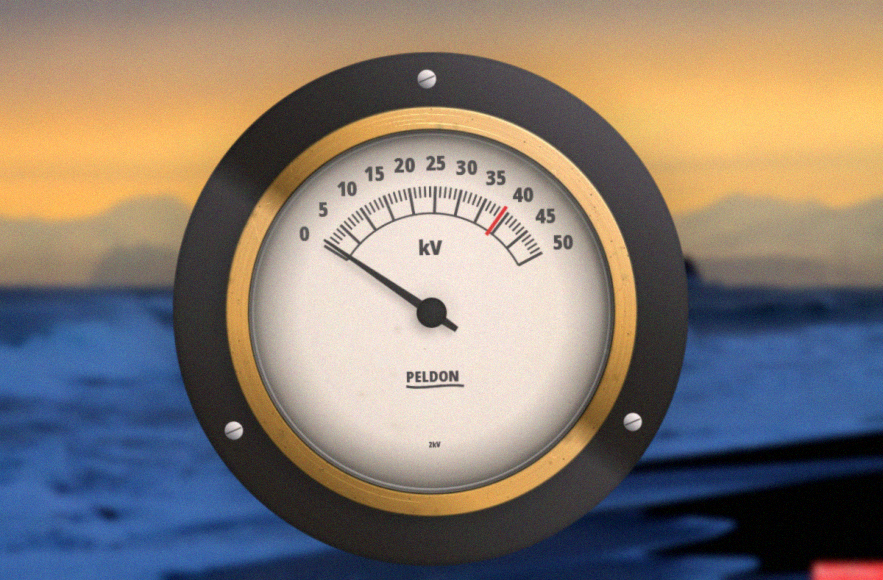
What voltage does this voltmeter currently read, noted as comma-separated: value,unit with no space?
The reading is 1,kV
